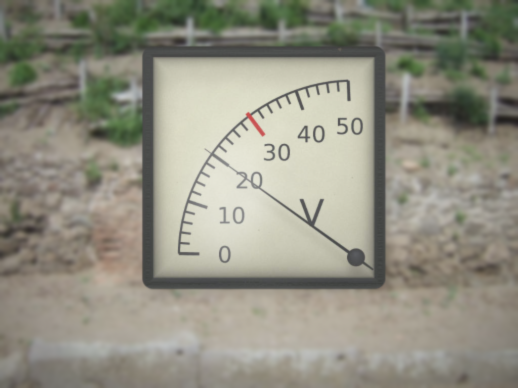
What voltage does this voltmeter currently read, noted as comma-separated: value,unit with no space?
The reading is 20,V
